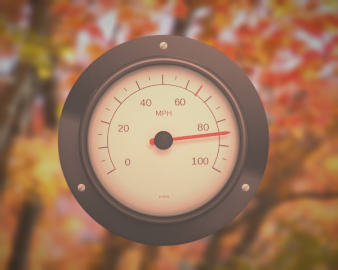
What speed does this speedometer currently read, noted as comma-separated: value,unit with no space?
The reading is 85,mph
